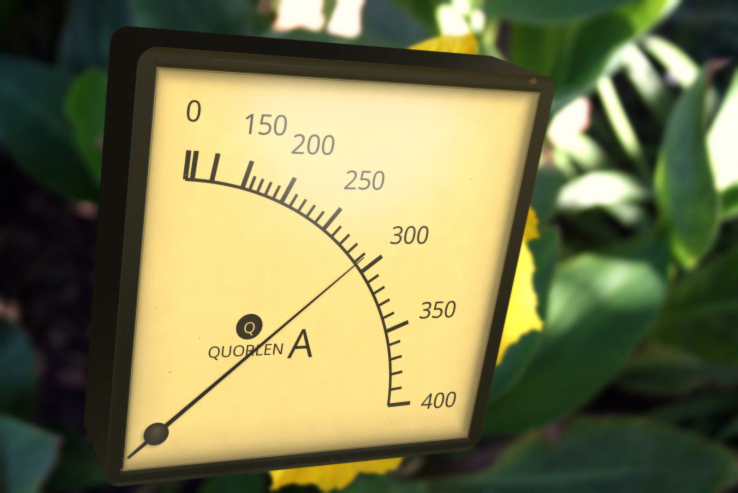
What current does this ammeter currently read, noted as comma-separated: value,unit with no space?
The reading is 290,A
